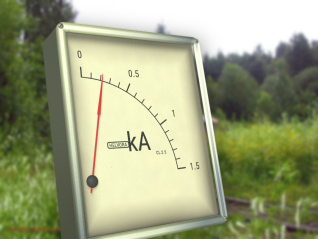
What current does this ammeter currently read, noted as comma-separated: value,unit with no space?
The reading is 0.2,kA
